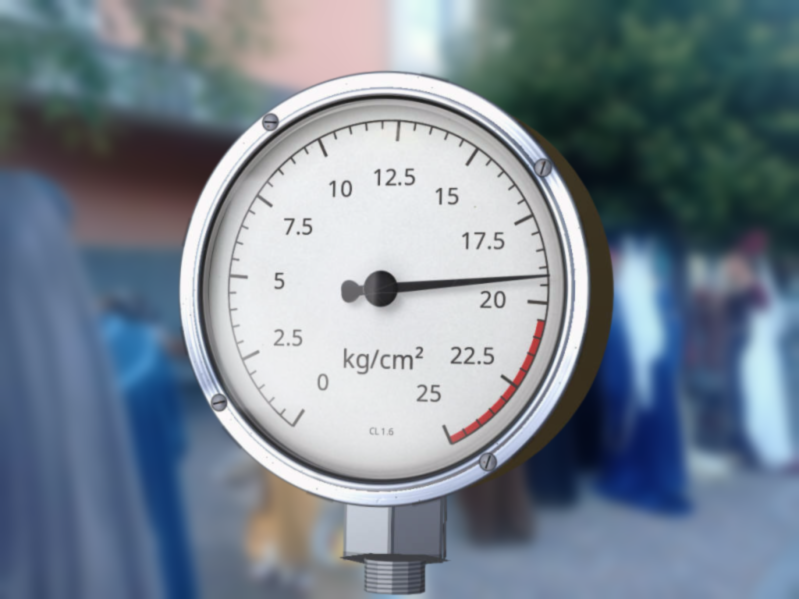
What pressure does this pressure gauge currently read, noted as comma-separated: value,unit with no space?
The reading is 19.25,kg/cm²
